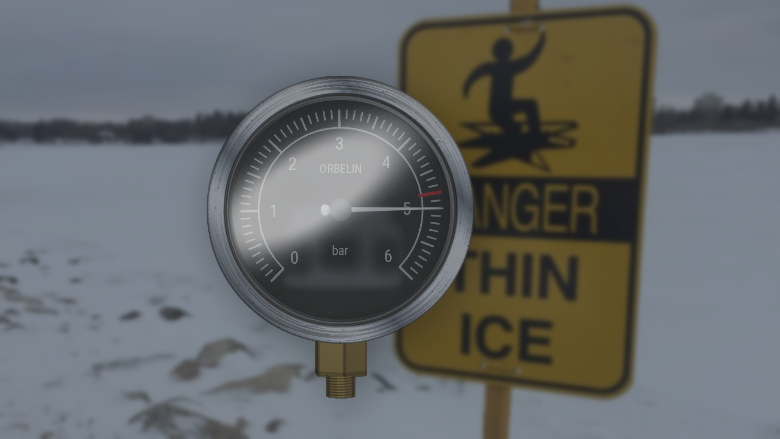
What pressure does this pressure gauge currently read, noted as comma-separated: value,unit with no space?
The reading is 5,bar
